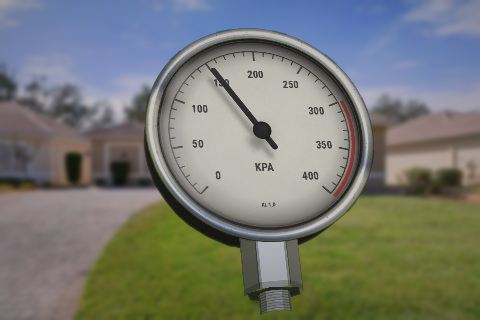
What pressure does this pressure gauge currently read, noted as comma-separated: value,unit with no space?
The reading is 150,kPa
